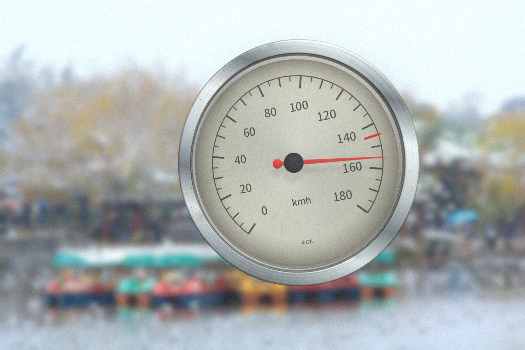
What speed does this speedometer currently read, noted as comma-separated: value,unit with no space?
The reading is 155,km/h
